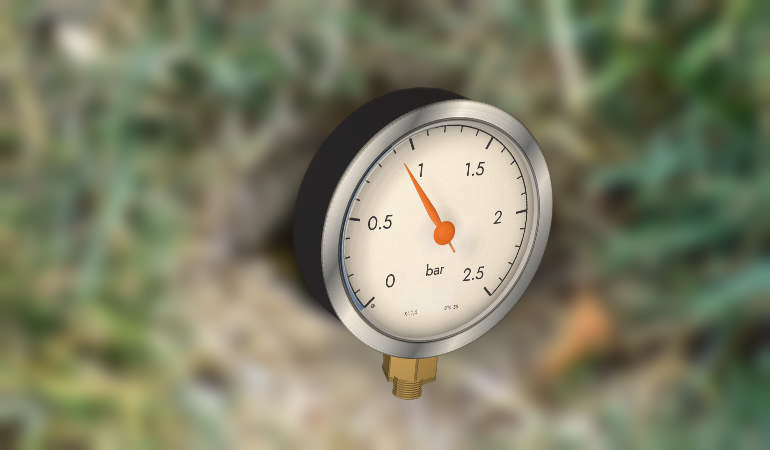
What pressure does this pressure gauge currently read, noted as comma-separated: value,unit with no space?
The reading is 0.9,bar
